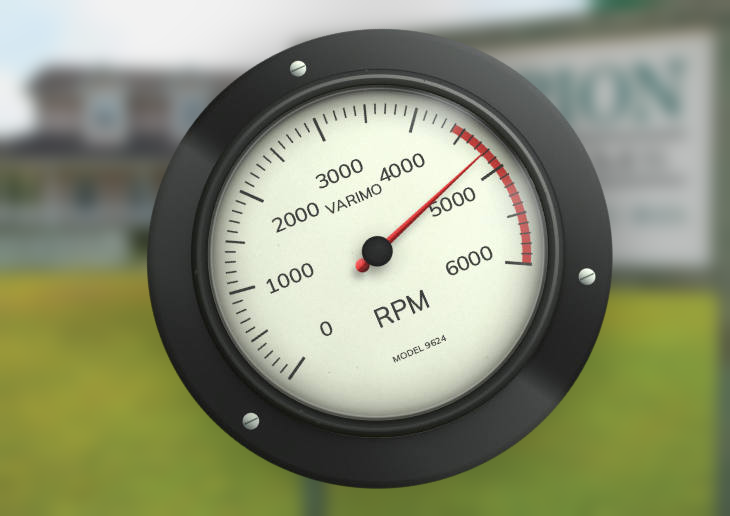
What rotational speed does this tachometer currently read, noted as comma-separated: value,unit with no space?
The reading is 4800,rpm
